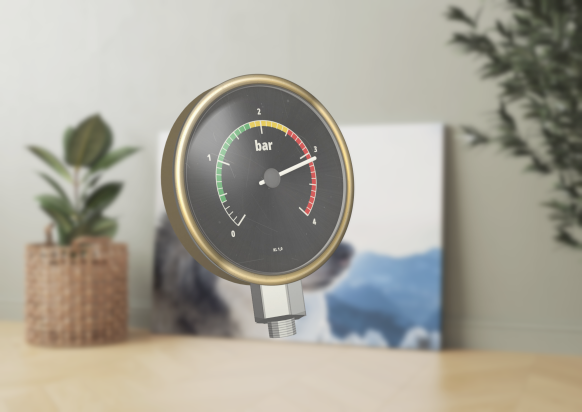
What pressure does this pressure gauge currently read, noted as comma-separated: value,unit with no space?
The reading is 3.1,bar
